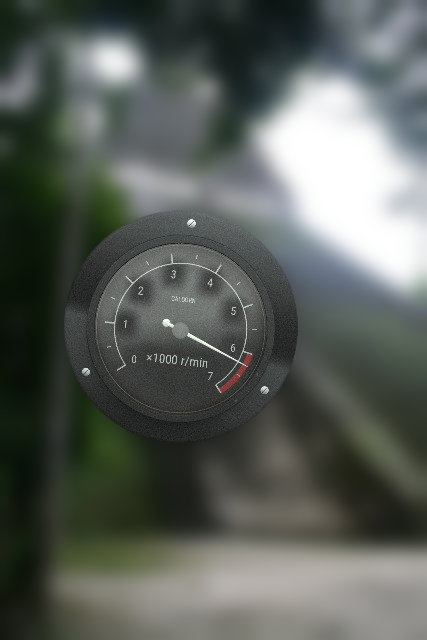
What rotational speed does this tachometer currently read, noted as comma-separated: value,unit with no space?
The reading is 6250,rpm
